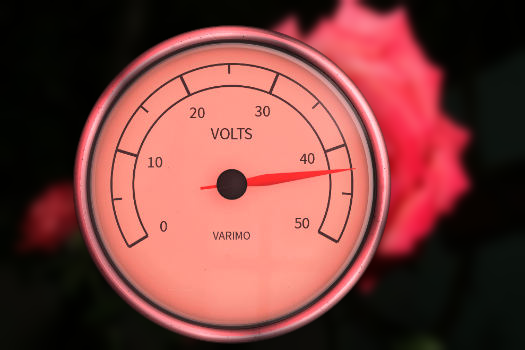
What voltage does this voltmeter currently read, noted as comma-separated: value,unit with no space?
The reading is 42.5,V
